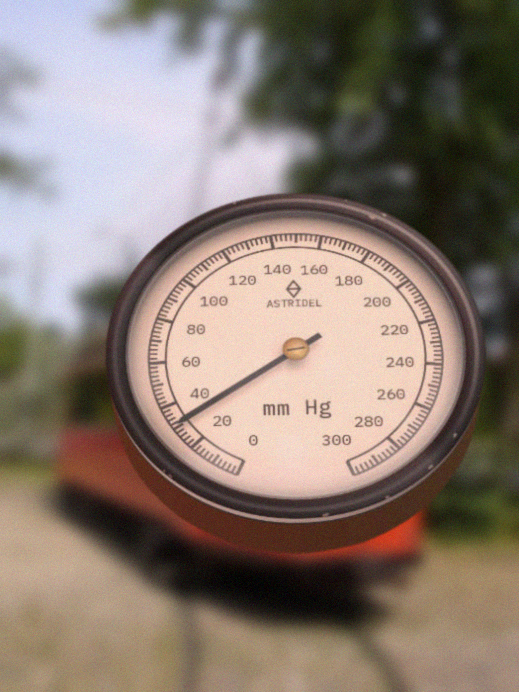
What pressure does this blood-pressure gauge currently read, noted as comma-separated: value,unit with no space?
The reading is 30,mmHg
